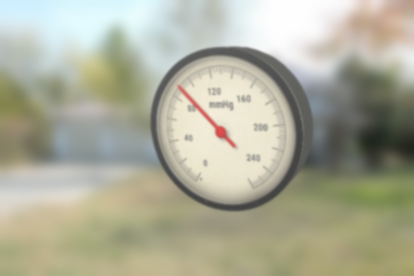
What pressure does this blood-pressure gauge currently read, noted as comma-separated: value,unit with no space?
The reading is 90,mmHg
